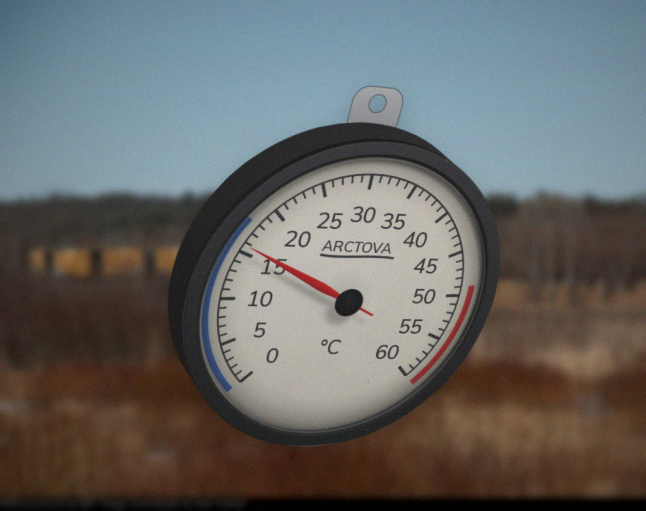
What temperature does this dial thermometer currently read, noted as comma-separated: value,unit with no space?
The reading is 16,°C
